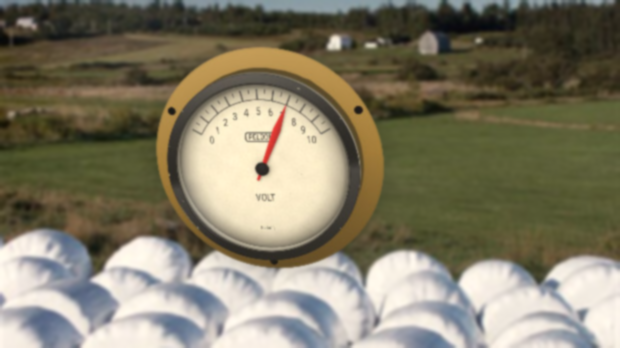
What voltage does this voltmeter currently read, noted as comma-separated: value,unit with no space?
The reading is 7,V
